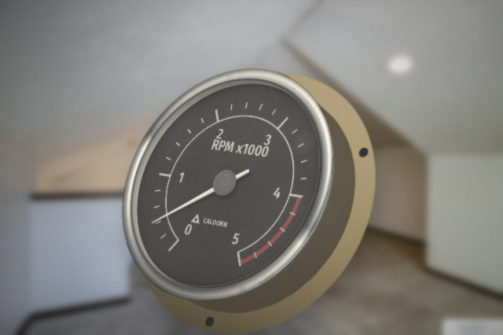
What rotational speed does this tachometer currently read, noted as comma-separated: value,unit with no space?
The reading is 400,rpm
